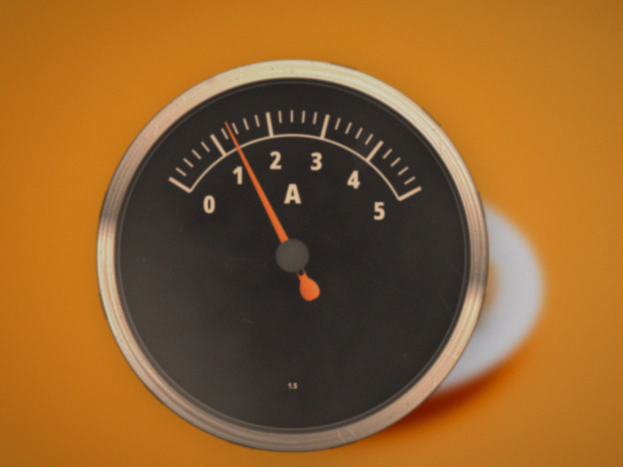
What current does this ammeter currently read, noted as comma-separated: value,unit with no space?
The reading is 1.3,A
